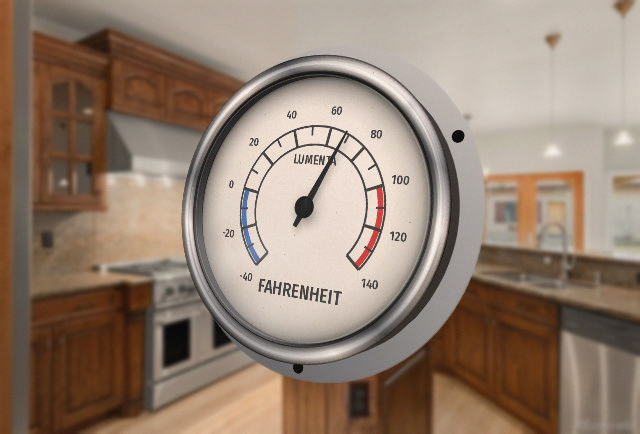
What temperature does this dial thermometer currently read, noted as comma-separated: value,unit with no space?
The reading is 70,°F
